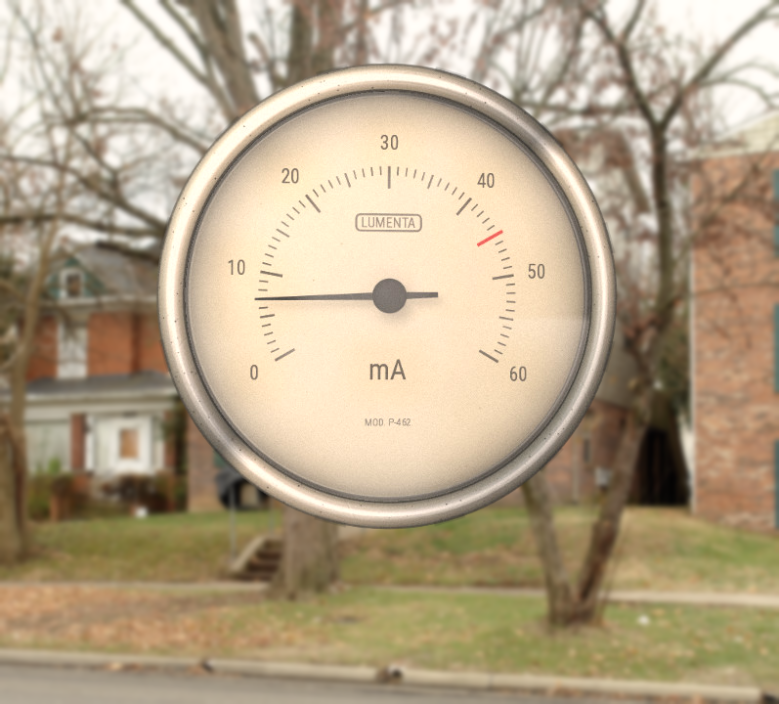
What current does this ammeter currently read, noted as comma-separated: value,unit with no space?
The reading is 7,mA
